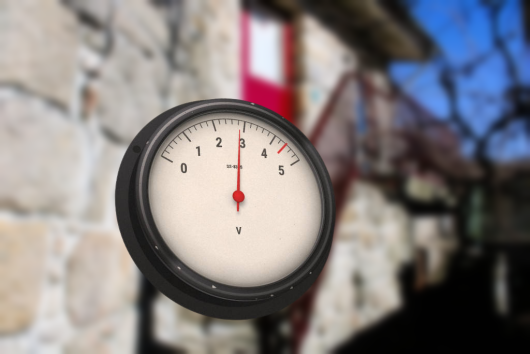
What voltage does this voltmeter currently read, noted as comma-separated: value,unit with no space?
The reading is 2.8,V
